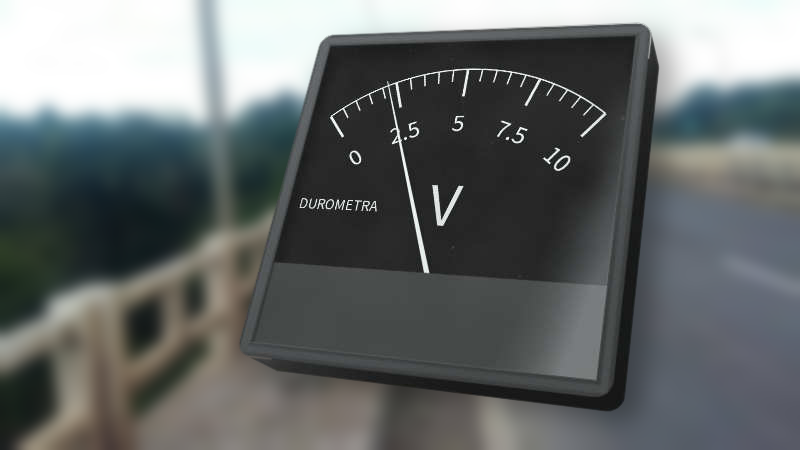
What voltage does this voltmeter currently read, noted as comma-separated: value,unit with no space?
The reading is 2.25,V
